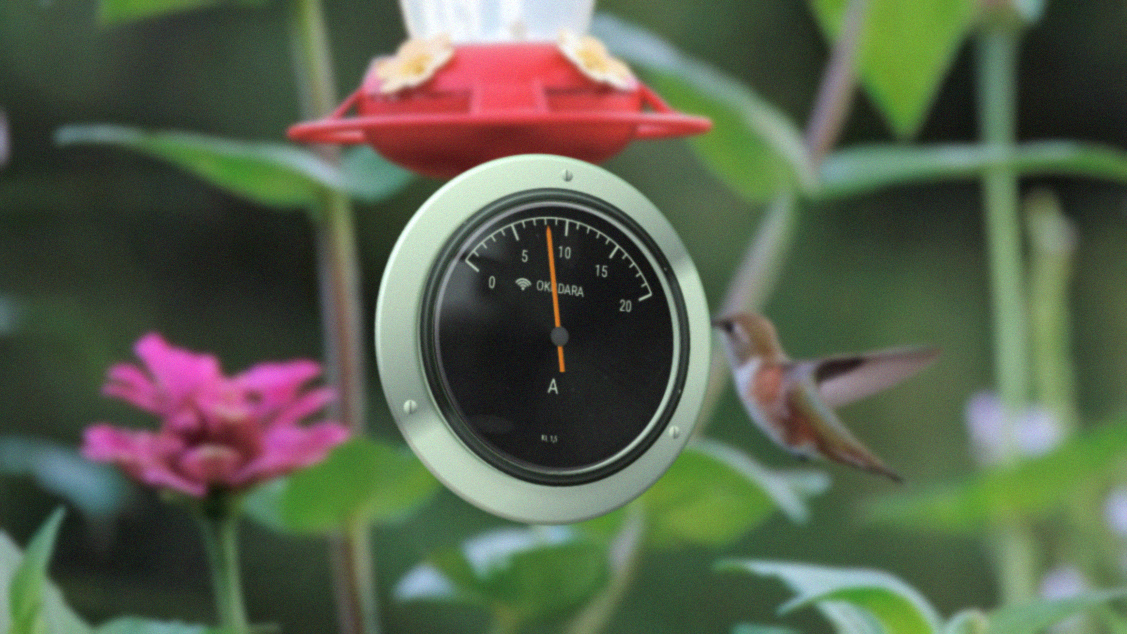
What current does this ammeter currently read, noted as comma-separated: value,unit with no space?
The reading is 8,A
